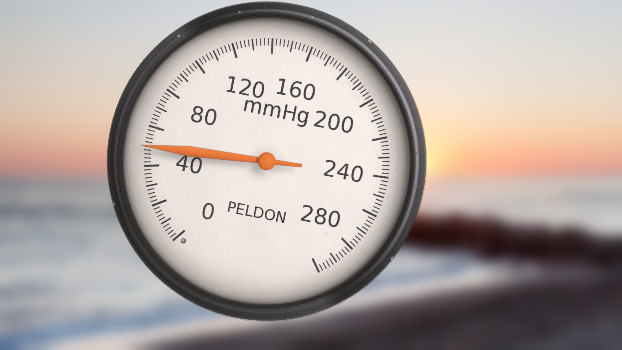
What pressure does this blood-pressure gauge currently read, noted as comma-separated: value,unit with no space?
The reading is 50,mmHg
